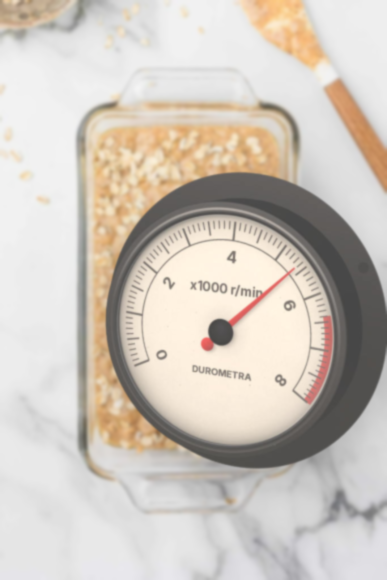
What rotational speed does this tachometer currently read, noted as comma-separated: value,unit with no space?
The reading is 5400,rpm
